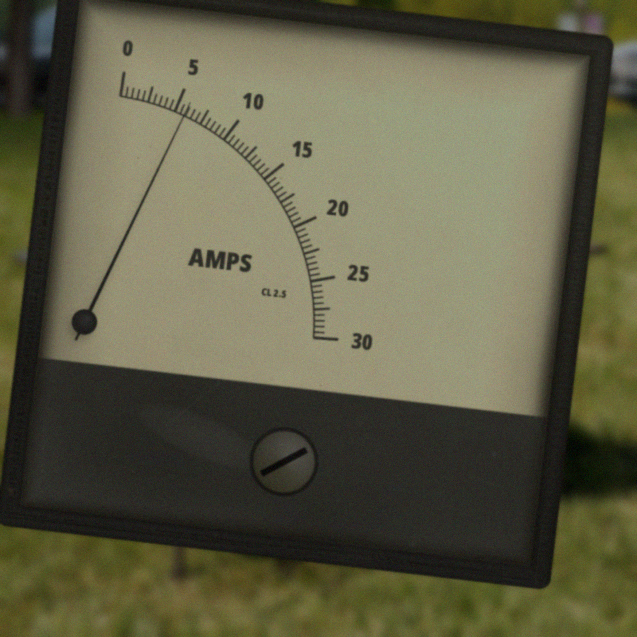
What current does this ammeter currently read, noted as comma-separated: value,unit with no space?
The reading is 6,A
